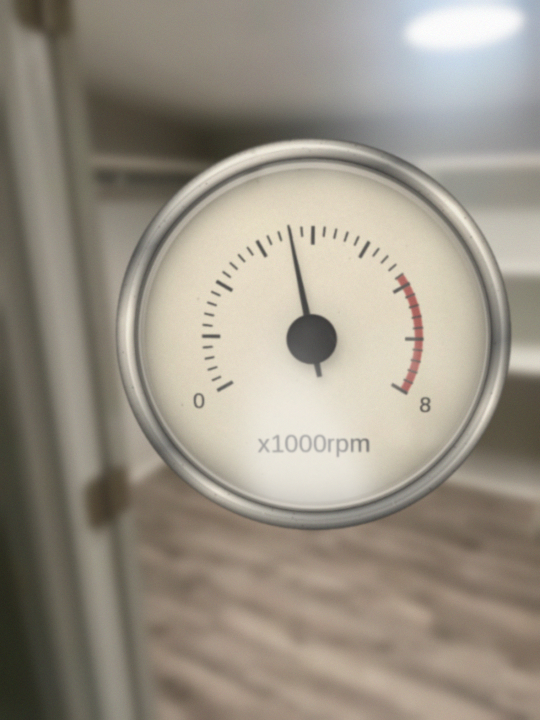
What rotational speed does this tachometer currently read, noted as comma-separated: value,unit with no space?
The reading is 3600,rpm
